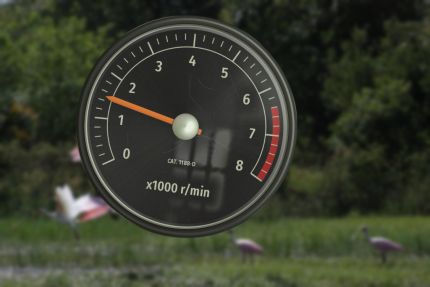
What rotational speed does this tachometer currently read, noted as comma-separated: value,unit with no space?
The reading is 1500,rpm
